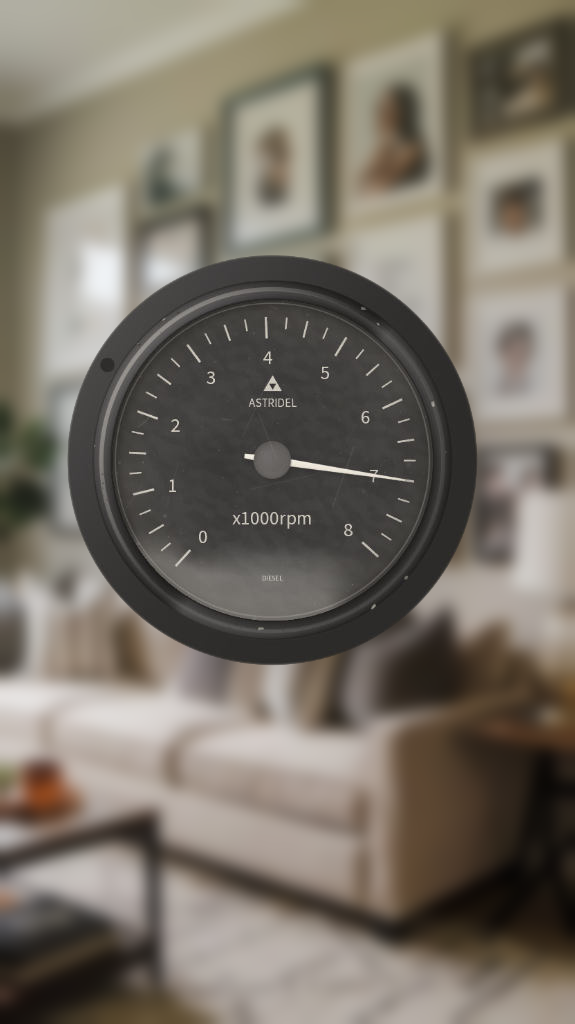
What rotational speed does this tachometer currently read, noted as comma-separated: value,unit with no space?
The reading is 7000,rpm
